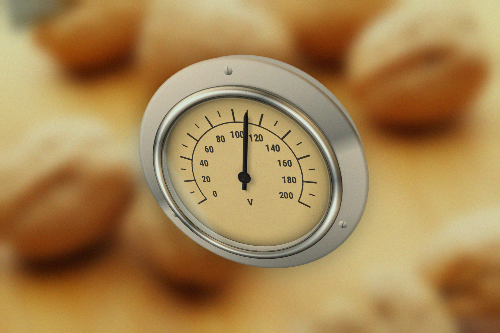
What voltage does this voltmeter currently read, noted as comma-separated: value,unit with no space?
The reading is 110,V
